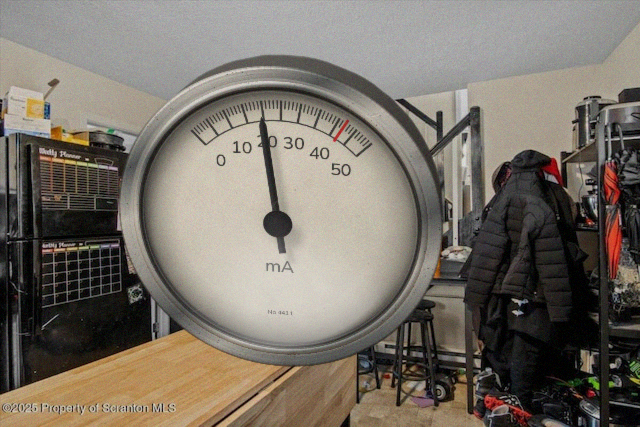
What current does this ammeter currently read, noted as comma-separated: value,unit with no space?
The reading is 20,mA
